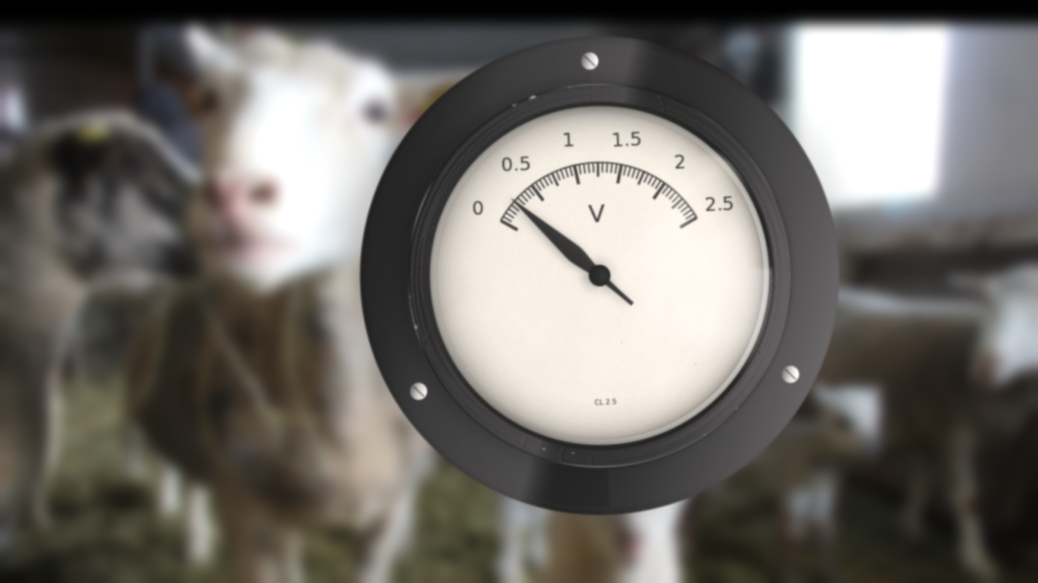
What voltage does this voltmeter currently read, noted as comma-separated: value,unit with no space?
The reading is 0.25,V
